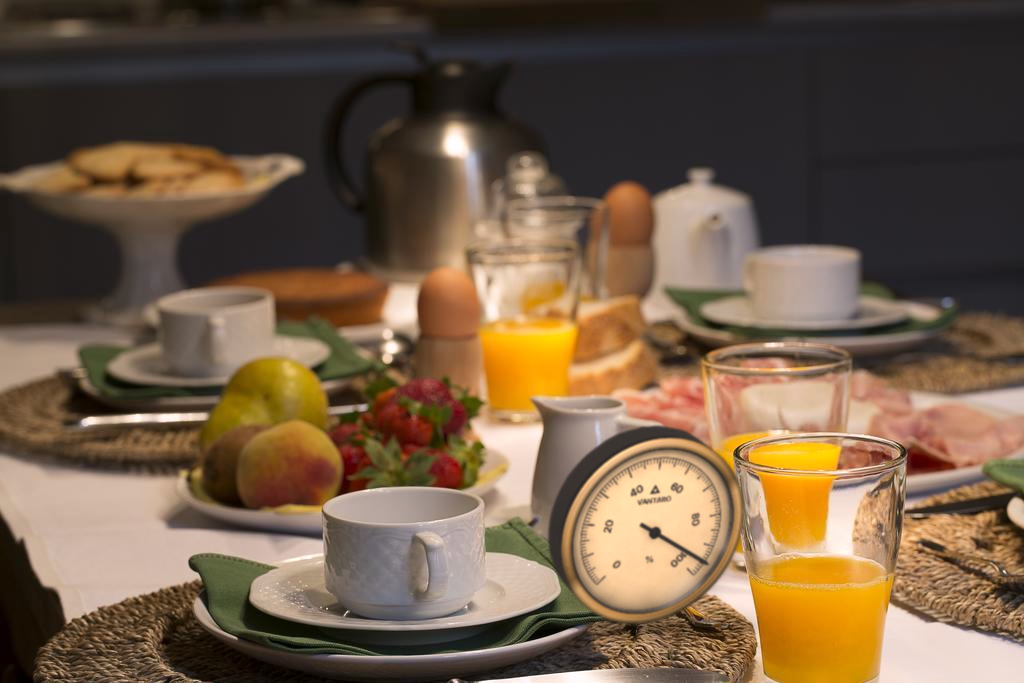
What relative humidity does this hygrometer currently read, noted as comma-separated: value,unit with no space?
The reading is 95,%
